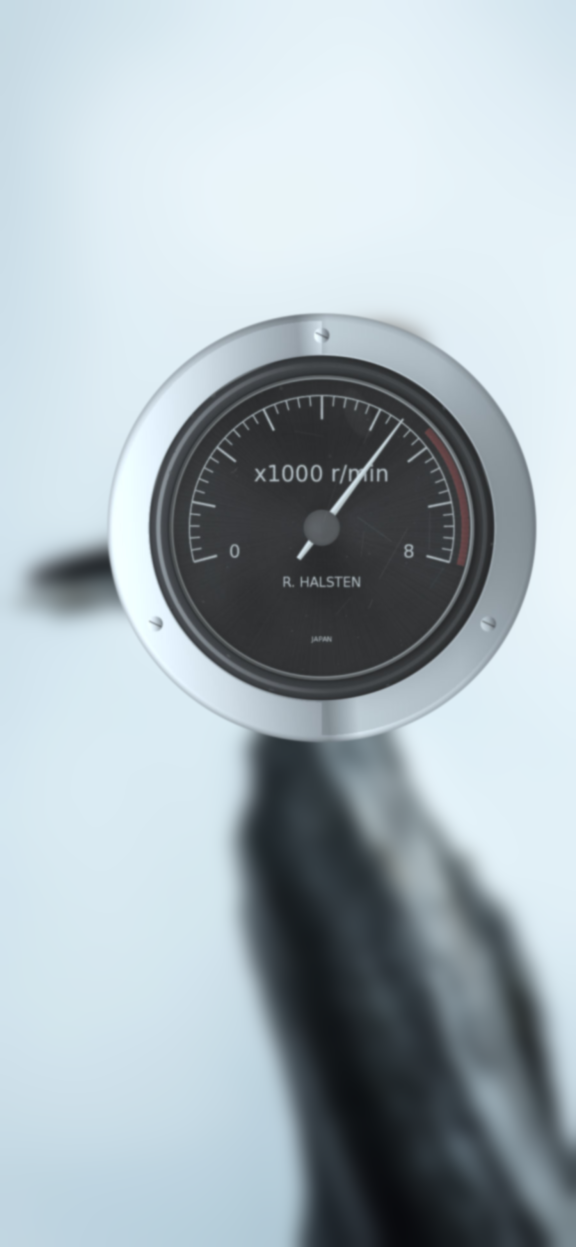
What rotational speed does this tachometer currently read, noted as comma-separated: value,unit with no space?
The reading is 5400,rpm
